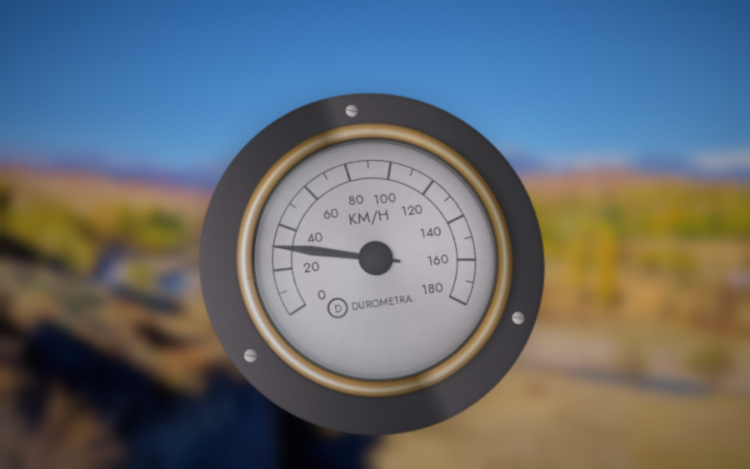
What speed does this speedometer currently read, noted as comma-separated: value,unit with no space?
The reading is 30,km/h
